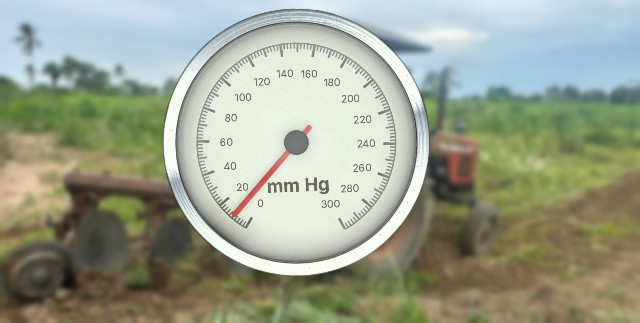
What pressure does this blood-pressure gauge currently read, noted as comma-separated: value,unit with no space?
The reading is 10,mmHg
